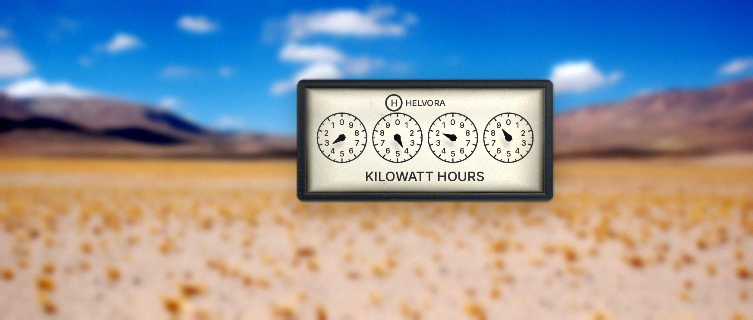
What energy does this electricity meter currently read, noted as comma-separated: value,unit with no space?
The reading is 3419,kWh
